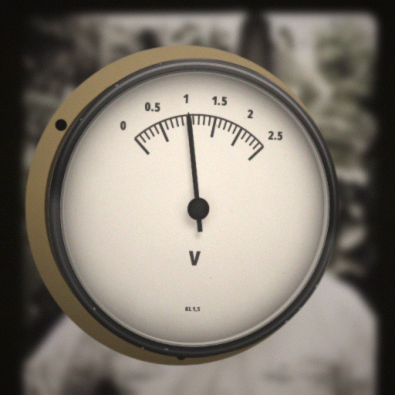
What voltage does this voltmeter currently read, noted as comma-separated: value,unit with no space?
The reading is 1,V
